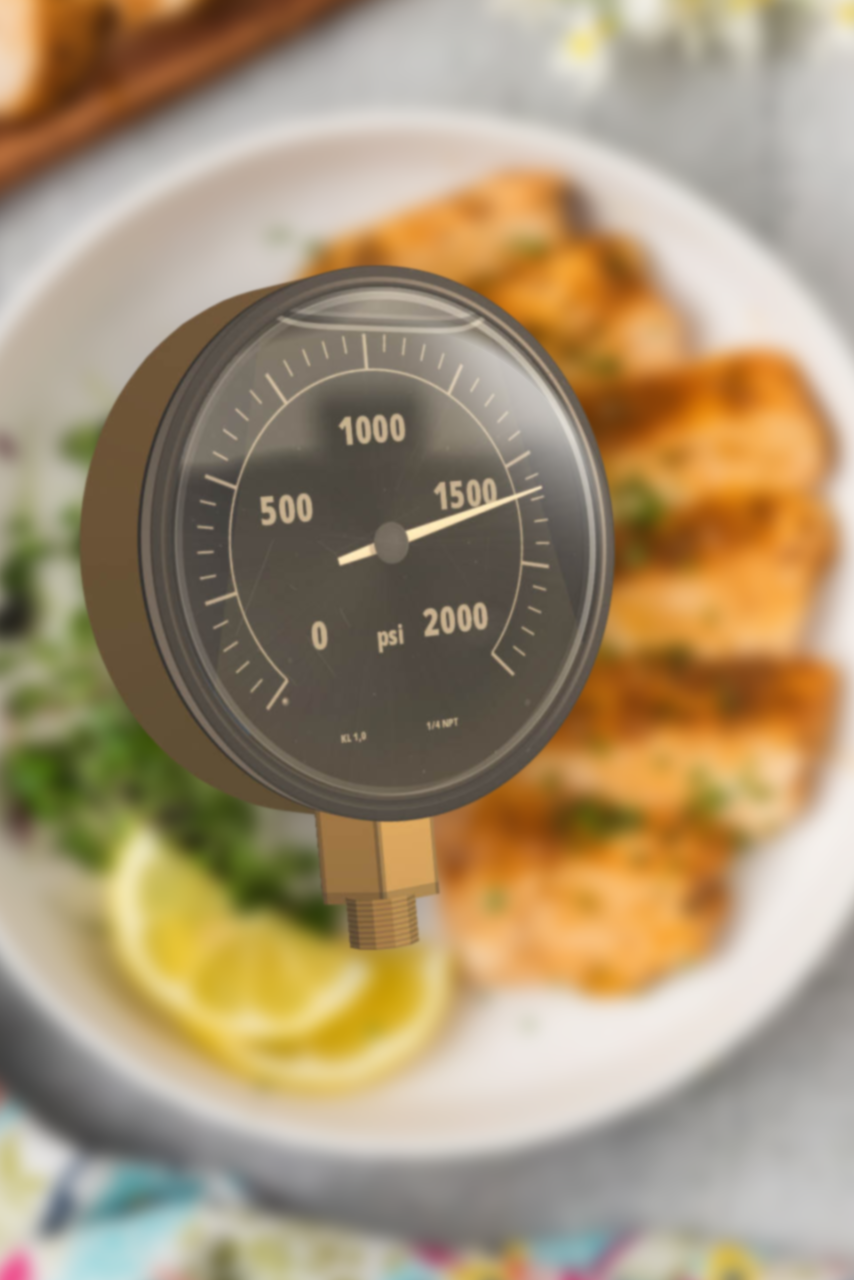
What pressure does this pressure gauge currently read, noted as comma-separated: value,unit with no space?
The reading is 1575,psi
